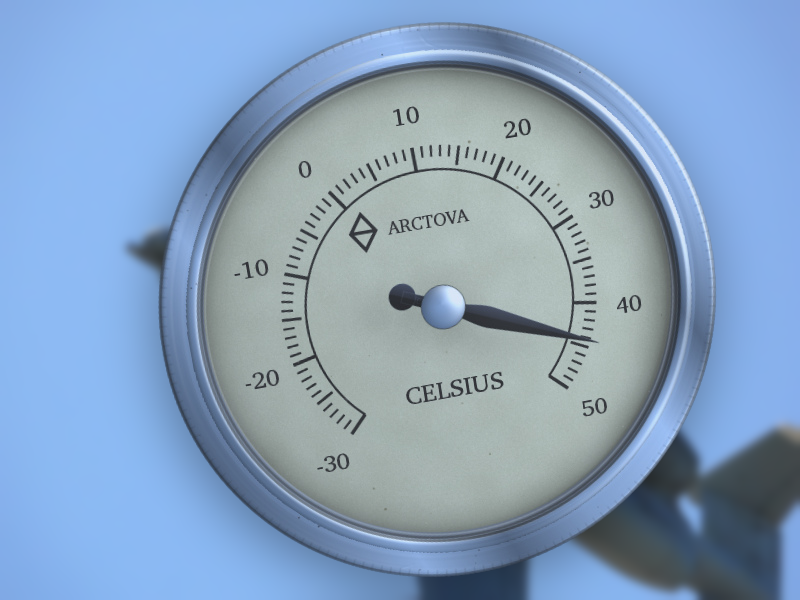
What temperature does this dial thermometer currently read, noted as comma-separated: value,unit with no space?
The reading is 44,°C
